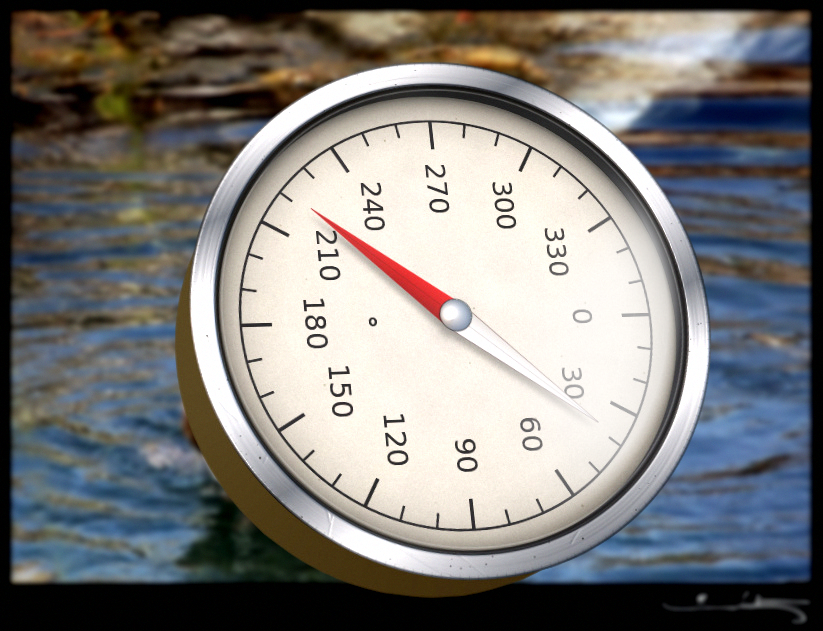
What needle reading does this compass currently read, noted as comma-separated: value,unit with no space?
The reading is 220,°
